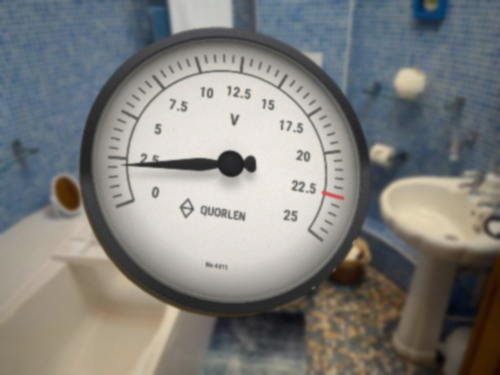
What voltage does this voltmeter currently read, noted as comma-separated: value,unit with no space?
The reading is 2,V
